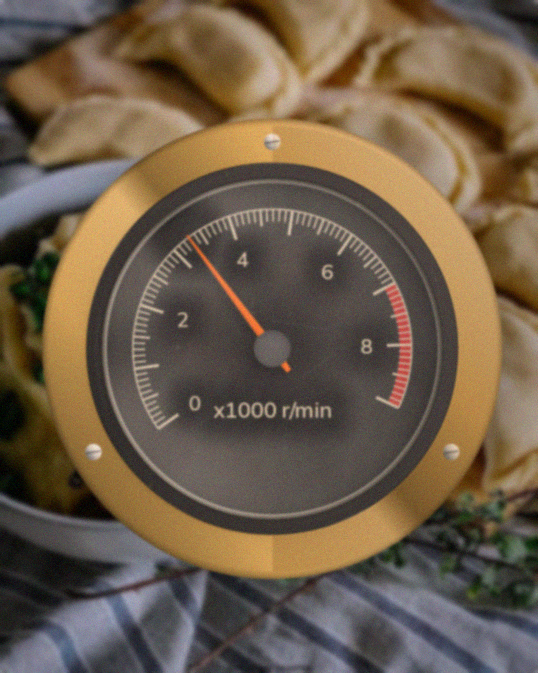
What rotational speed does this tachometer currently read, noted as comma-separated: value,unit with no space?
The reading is 3300,rpm
